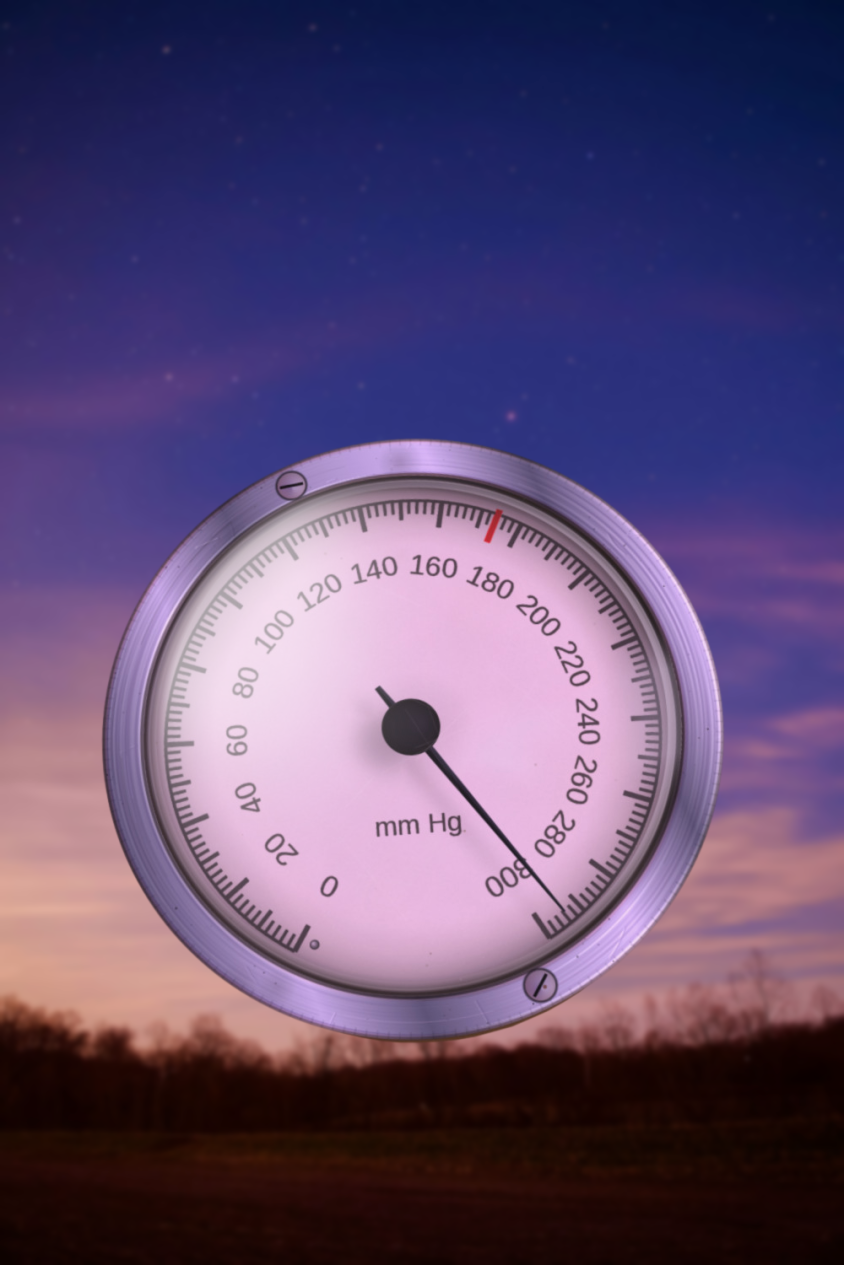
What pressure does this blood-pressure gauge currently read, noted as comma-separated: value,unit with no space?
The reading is 294,mmHg
